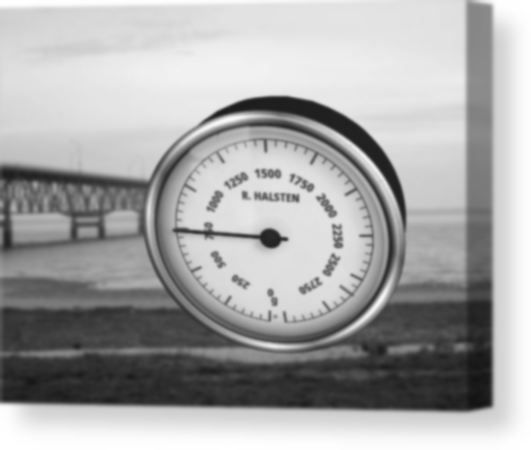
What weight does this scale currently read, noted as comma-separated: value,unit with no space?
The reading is 750,g
